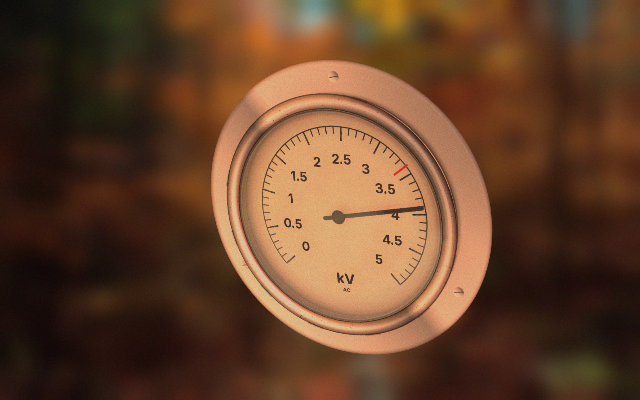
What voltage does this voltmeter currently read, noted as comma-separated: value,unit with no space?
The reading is 3.9,kV
